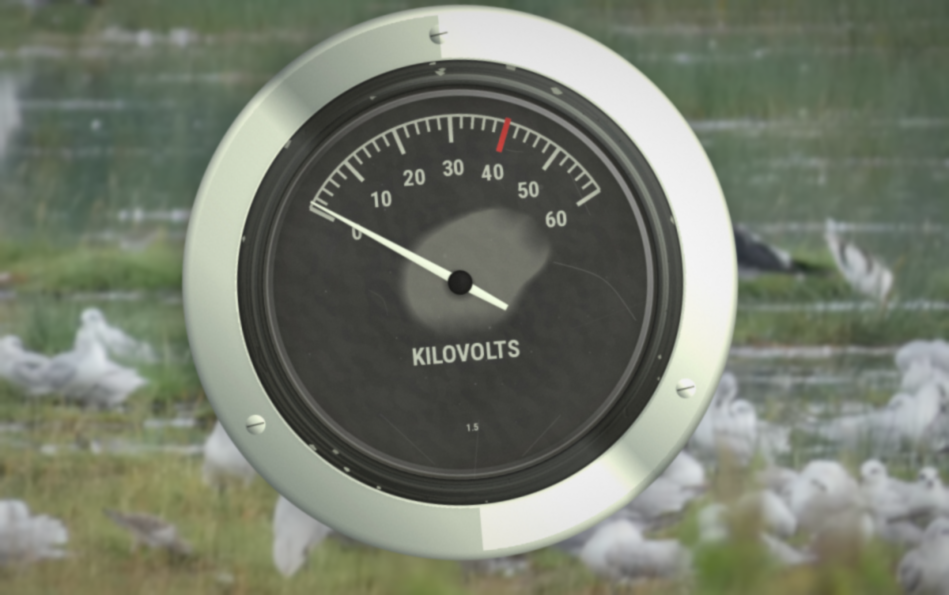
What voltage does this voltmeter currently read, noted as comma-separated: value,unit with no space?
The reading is 1,kV
